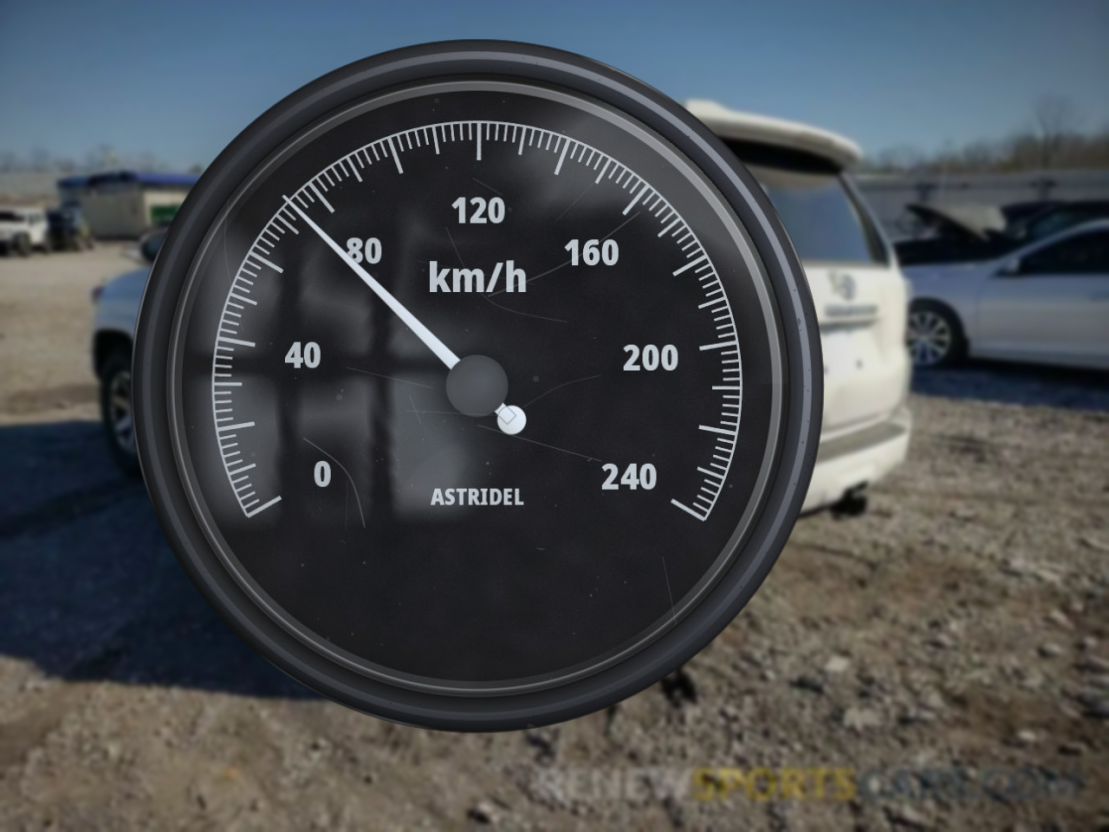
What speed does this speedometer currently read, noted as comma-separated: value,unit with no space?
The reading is 74,km/h
